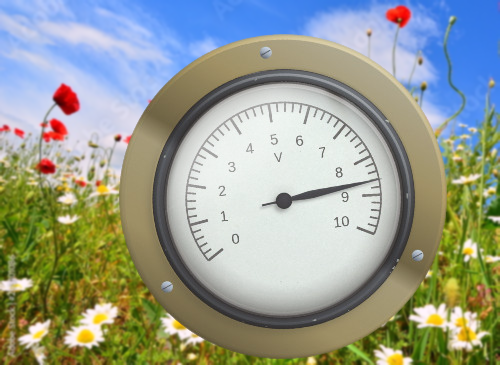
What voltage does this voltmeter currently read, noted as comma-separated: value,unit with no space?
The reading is 8.6,V
